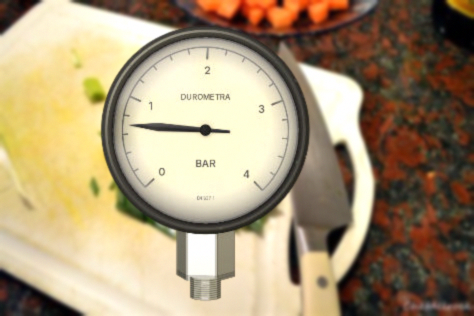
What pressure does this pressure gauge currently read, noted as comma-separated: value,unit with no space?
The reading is 0.7,bar
